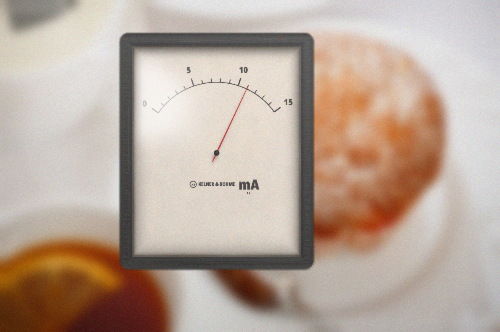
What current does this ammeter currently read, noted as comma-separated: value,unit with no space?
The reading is 11,mA
